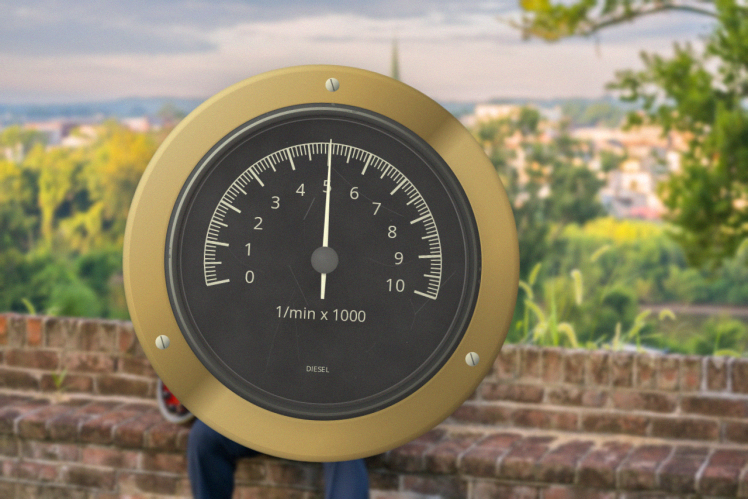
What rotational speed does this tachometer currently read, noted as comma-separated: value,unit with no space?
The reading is 5000,rpm
